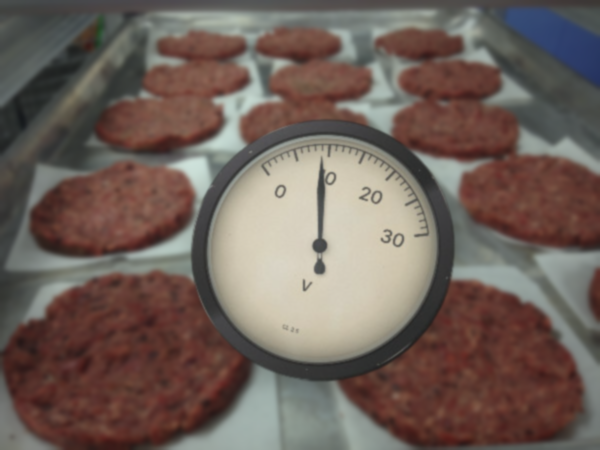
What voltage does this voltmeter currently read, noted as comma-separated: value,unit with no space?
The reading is 9,V
